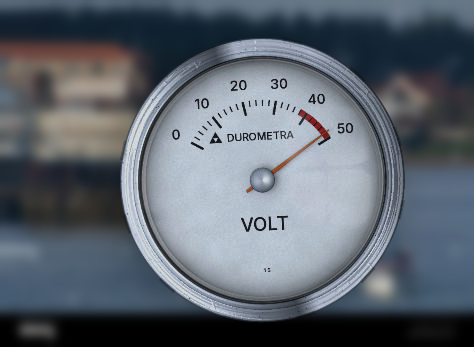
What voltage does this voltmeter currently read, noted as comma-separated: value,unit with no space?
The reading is 48,V
